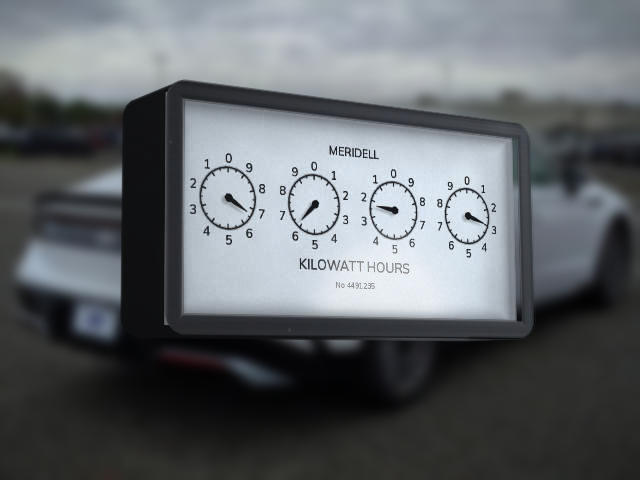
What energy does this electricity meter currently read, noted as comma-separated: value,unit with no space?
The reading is 6623,kWh
